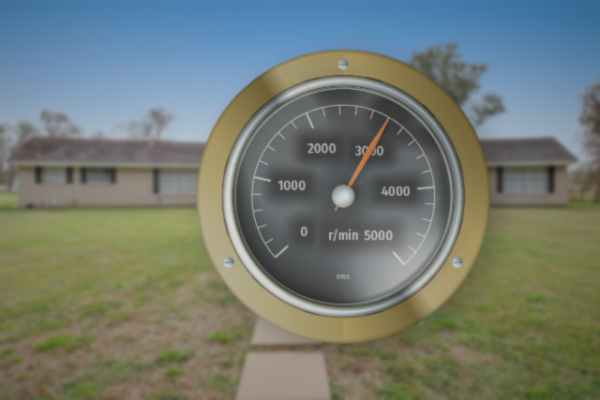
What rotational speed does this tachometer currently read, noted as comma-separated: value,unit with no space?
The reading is 3000,rpm
